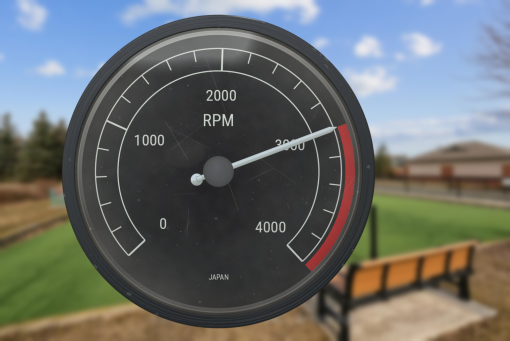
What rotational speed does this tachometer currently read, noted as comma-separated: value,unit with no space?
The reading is 3000,rpm
